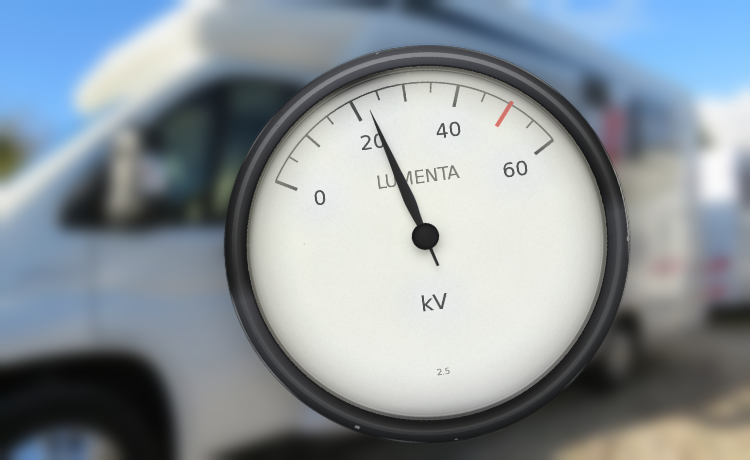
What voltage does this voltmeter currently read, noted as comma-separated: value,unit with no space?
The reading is 22.5,kV
